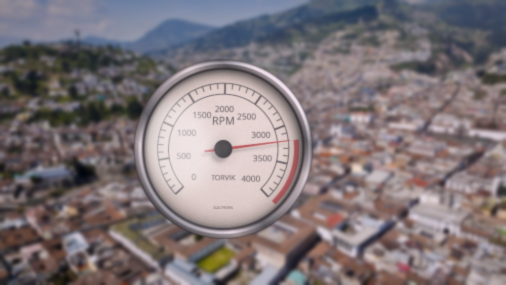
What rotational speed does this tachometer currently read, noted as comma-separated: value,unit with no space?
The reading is 3200,rpm
